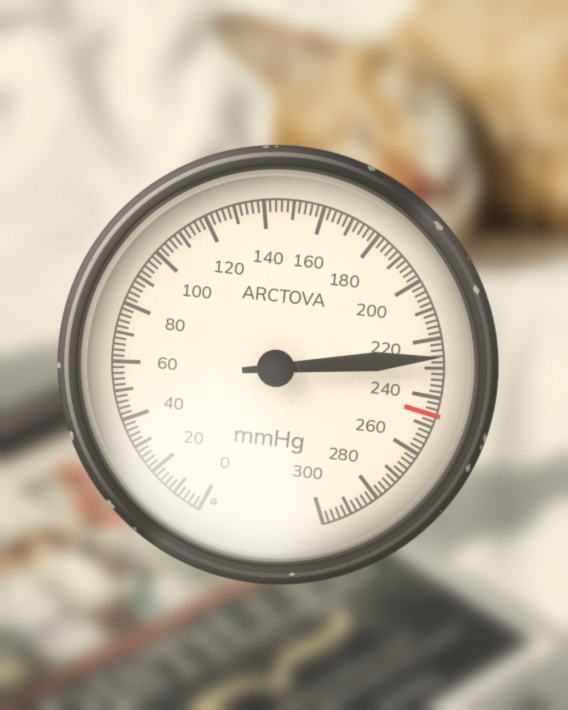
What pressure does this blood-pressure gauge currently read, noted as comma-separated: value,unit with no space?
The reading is 226,mmHg
